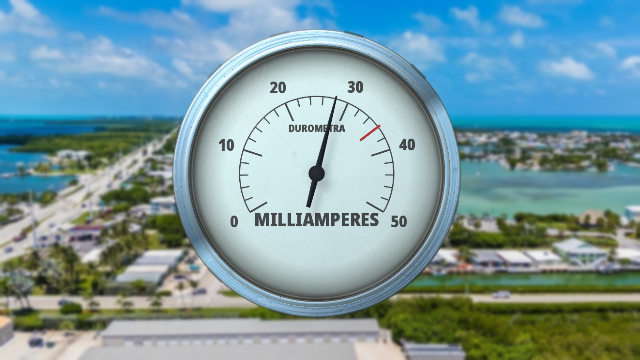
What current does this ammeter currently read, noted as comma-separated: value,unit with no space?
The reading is 28,mA
